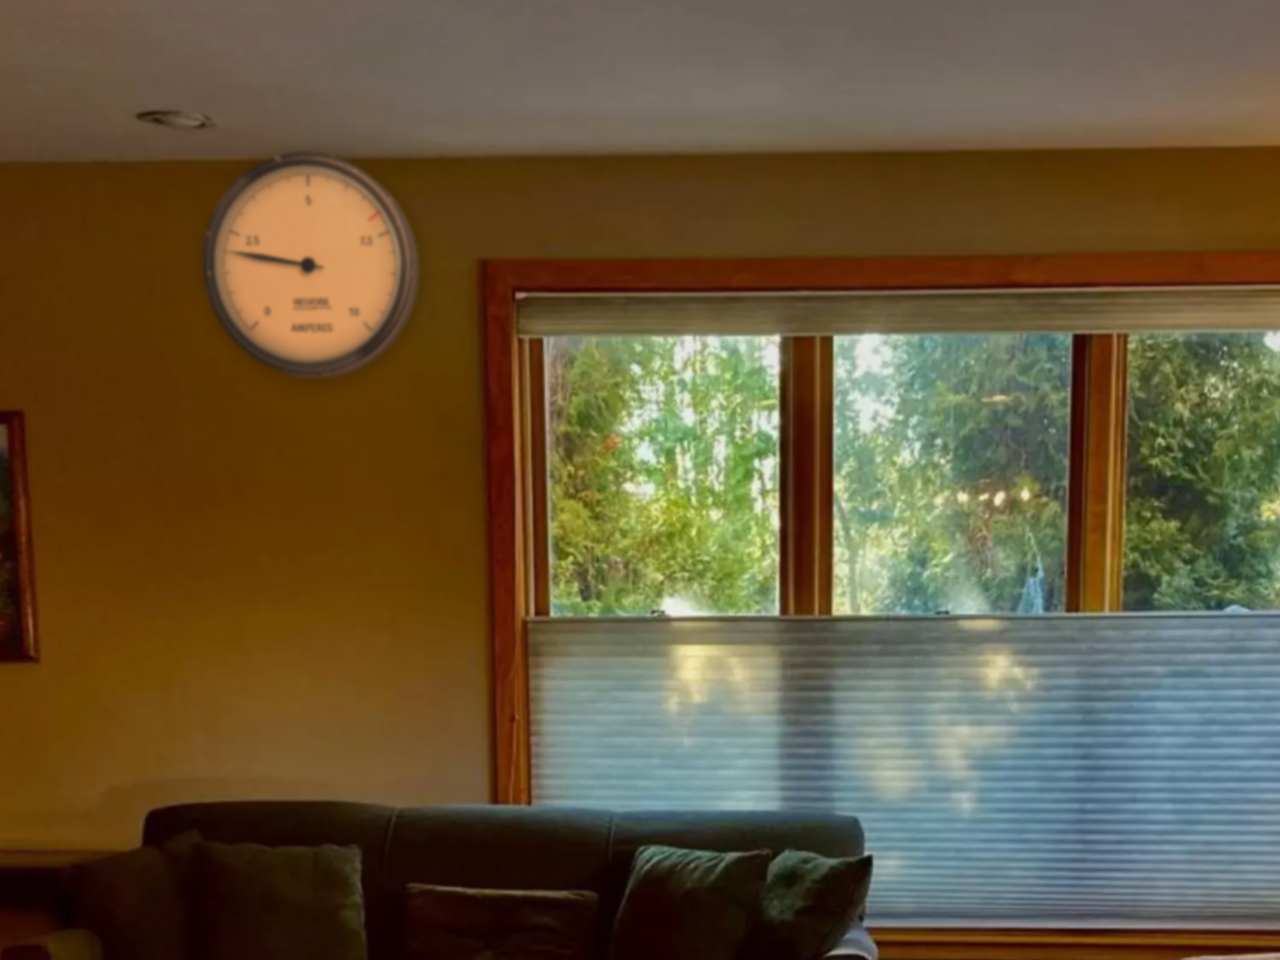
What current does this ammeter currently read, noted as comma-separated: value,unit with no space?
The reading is 2,A
